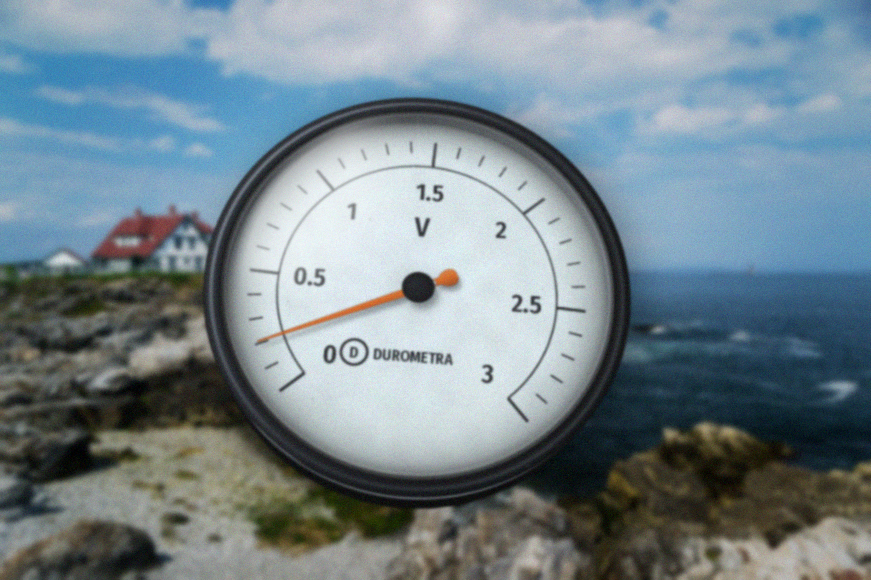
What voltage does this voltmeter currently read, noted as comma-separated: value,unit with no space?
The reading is 0.2,V
